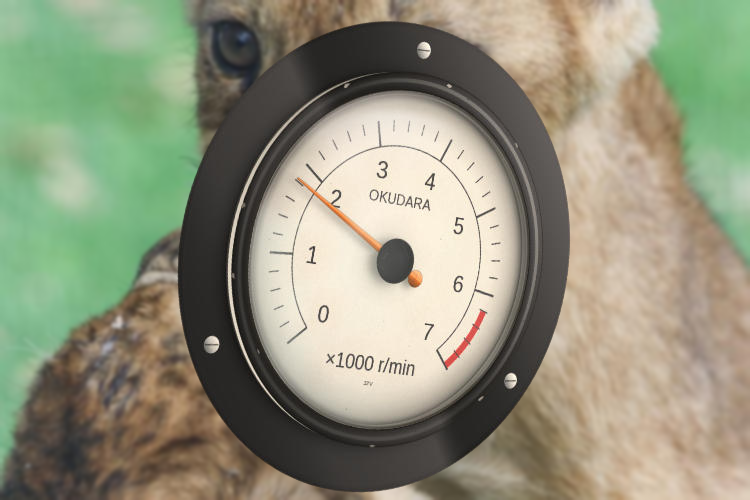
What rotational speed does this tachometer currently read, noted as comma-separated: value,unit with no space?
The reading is 1800,rpm
